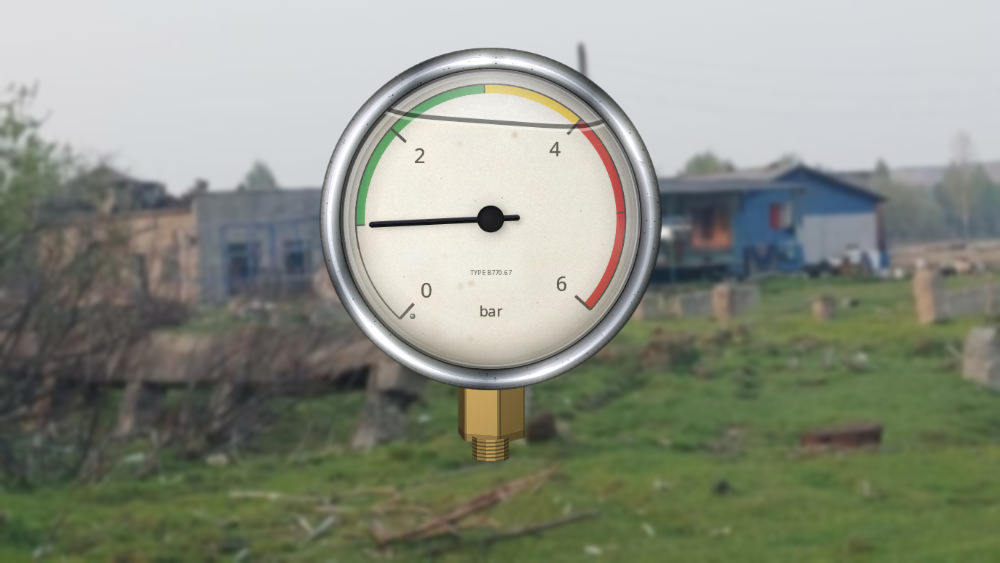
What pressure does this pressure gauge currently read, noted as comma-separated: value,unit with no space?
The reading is 1,bar
